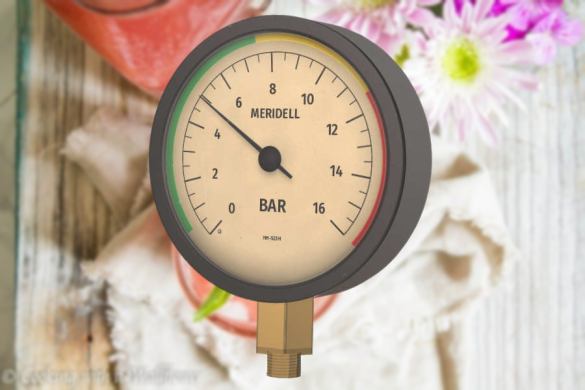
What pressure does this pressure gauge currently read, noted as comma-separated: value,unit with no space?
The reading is 5,bar
